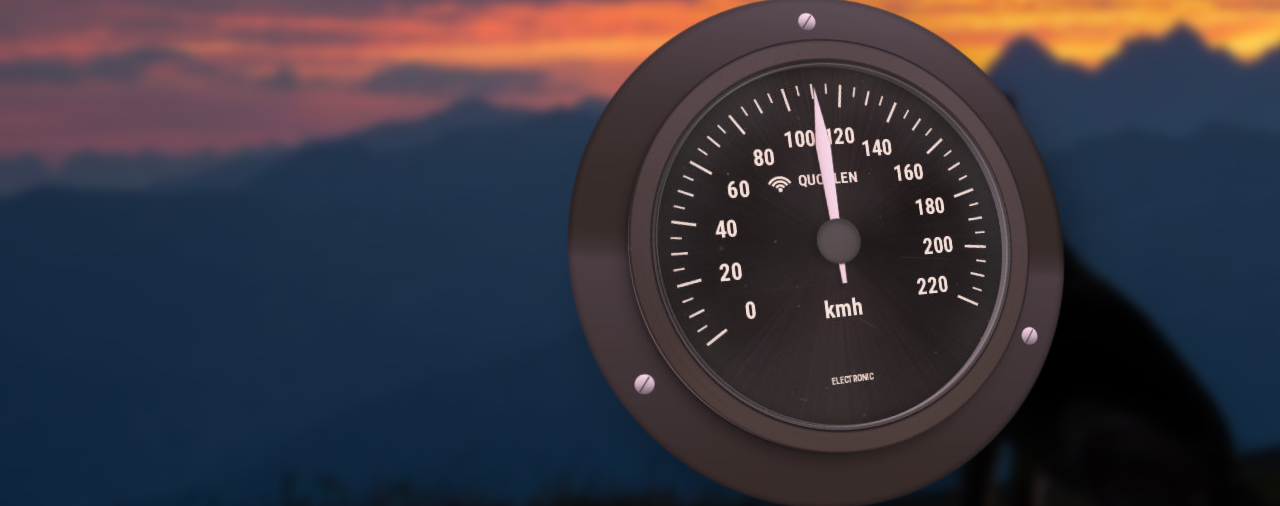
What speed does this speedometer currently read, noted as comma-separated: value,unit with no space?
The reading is 110,km/h
